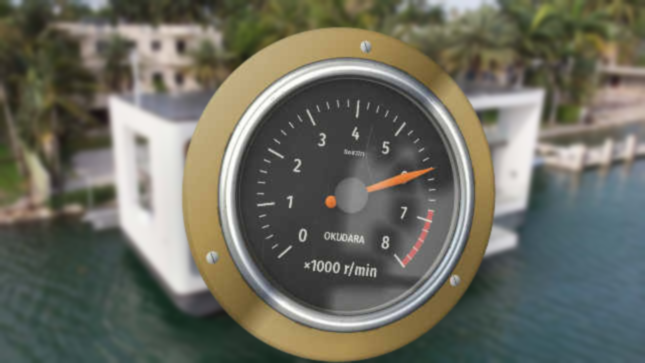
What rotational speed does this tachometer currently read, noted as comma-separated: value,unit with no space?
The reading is 6000,rpm
